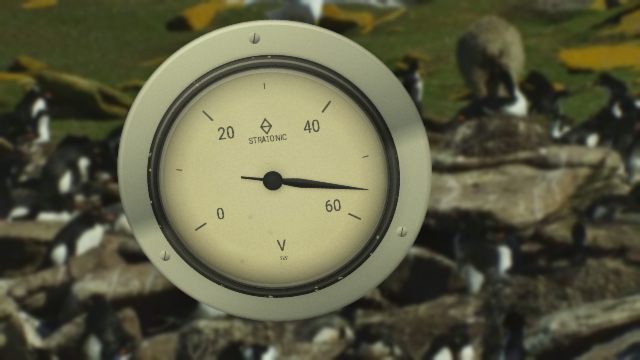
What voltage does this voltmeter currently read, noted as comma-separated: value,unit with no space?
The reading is 55,V
